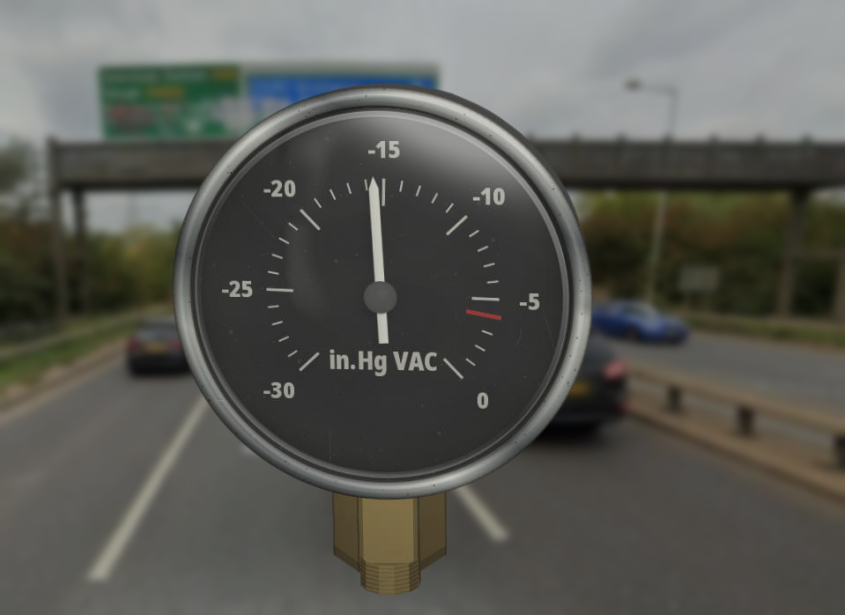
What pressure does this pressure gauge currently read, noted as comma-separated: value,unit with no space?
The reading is -15.5,inHg
